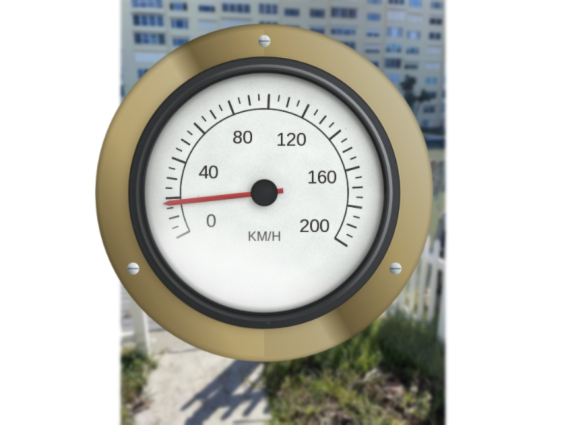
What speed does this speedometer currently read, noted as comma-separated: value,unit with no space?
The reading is 17.5,km/h
